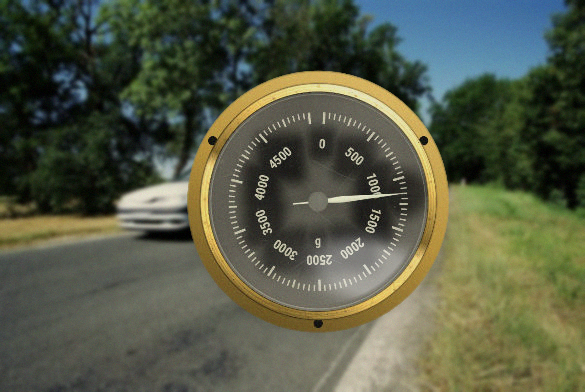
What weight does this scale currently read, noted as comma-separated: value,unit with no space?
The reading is 1150,g
